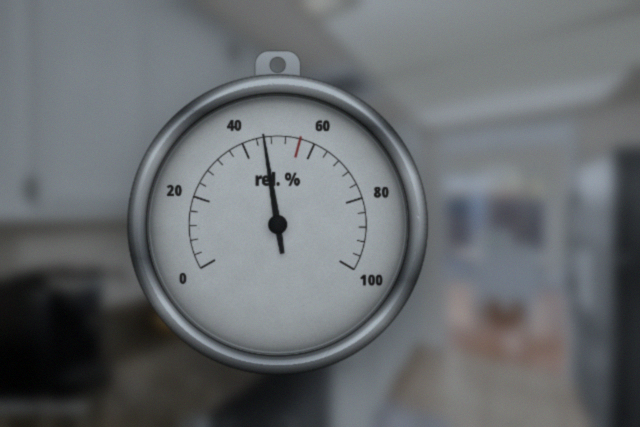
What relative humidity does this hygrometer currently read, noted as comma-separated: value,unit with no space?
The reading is 46,%
